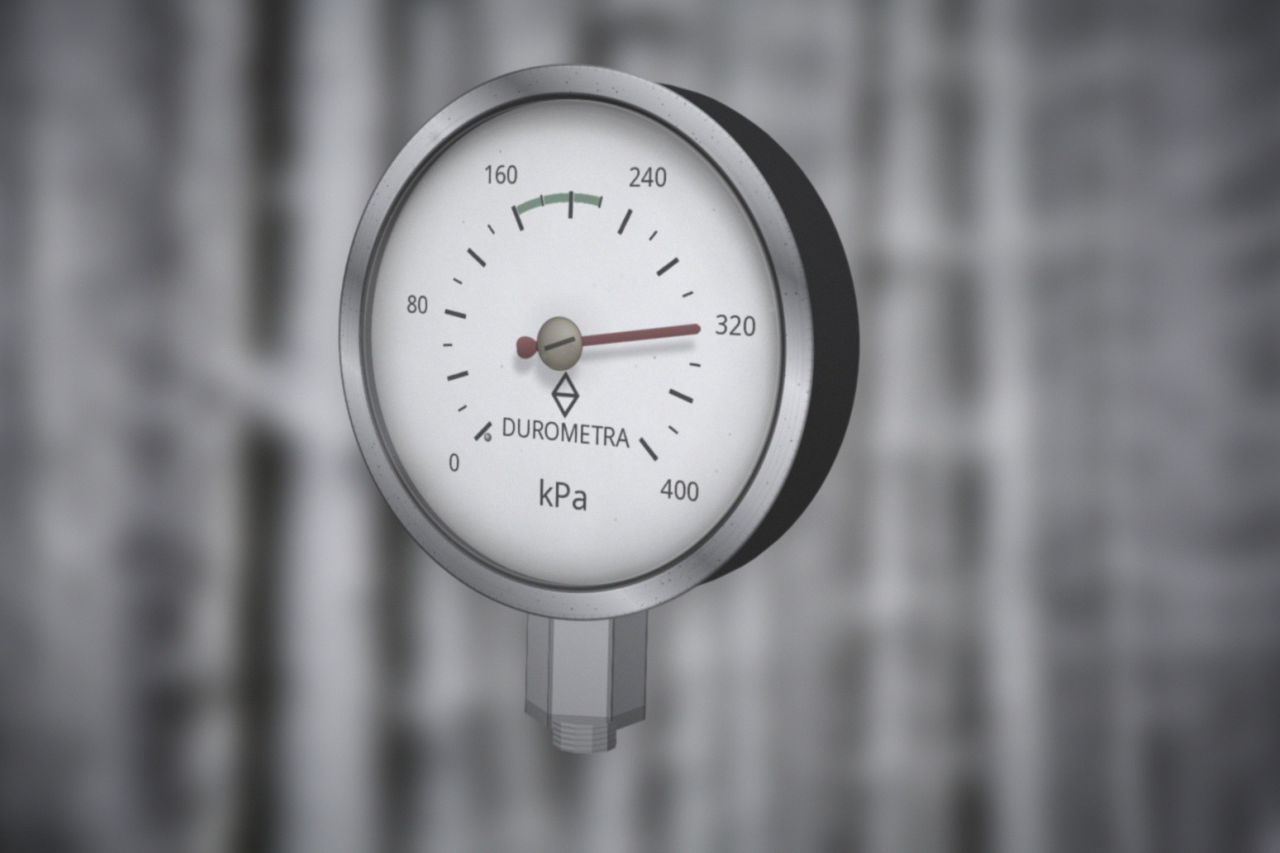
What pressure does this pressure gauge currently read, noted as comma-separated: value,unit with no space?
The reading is 320,kPa
